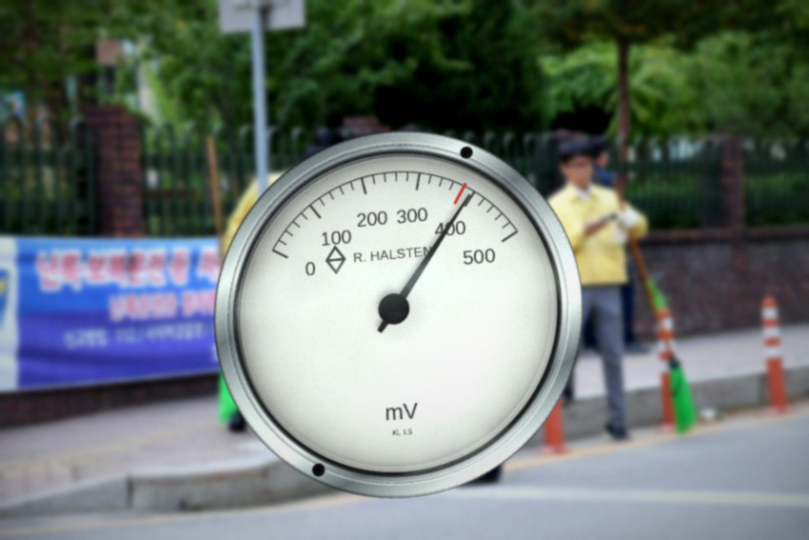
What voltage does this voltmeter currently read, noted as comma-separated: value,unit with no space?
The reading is 400,mV
